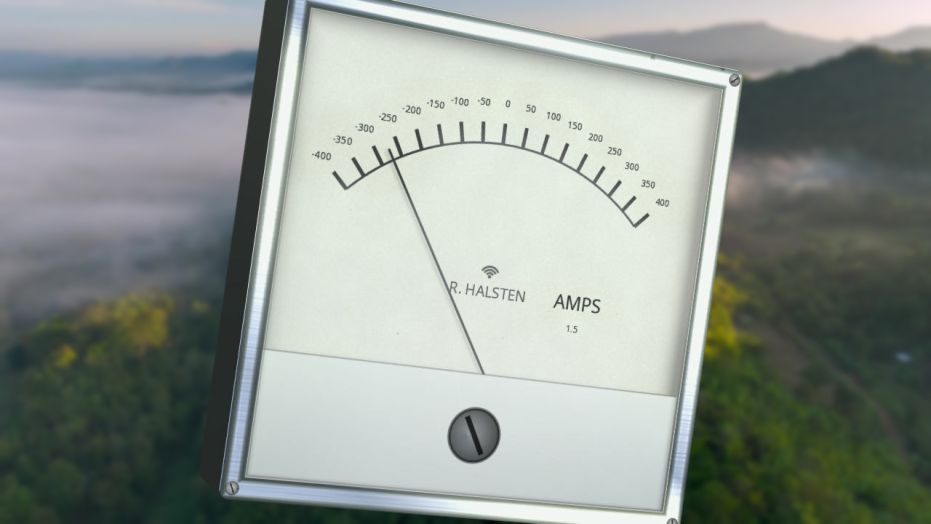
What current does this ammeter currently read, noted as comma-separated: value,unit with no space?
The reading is -275,A
